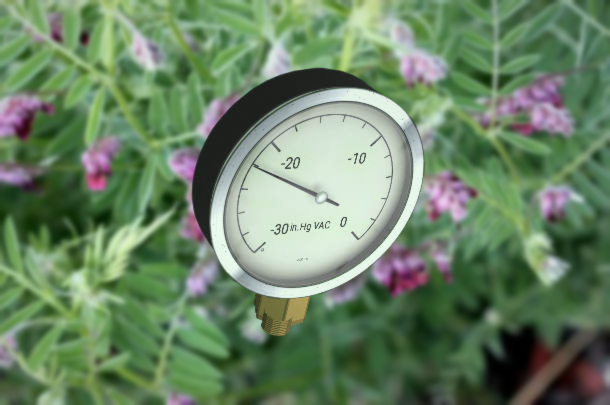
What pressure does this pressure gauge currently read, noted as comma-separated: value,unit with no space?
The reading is -22,inHg
